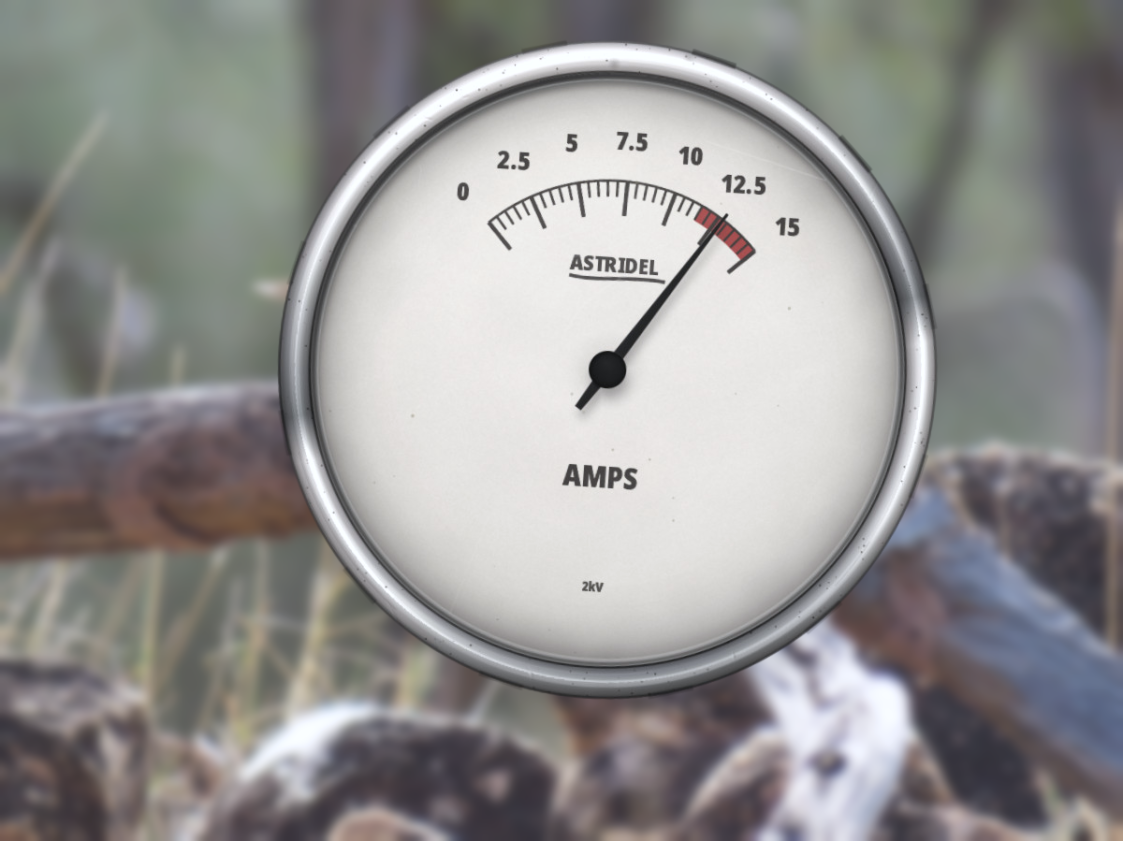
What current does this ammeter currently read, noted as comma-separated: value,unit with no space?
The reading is 12.75,A
